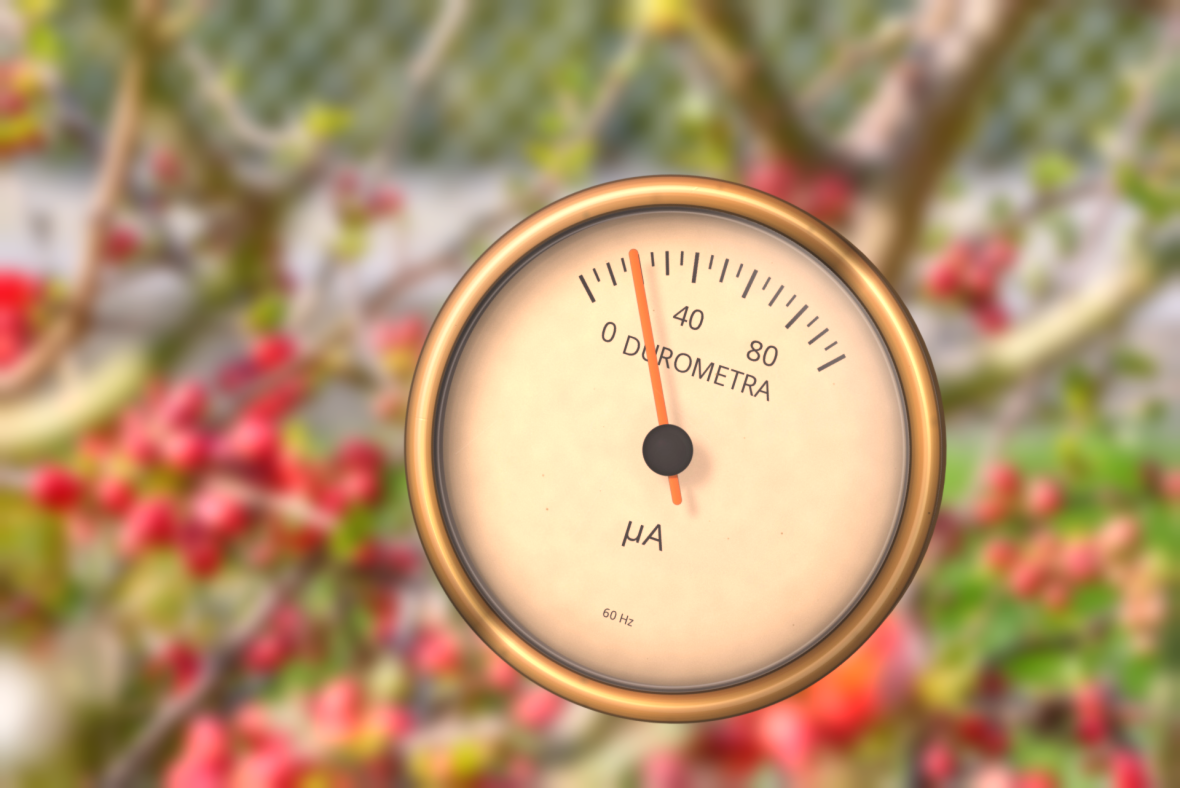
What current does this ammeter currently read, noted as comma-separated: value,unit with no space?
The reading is 20,µA
